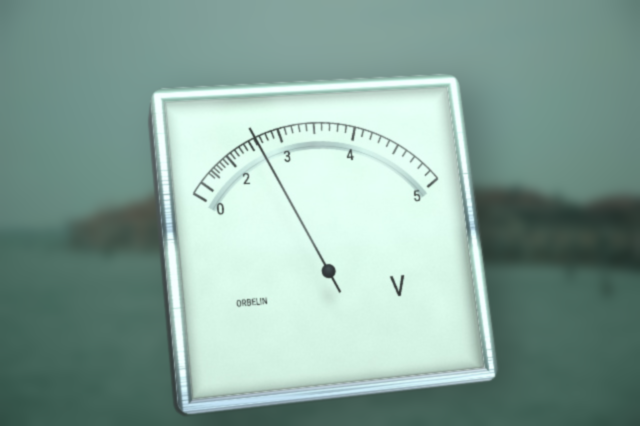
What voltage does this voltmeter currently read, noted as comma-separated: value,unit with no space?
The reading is 2.6,V
